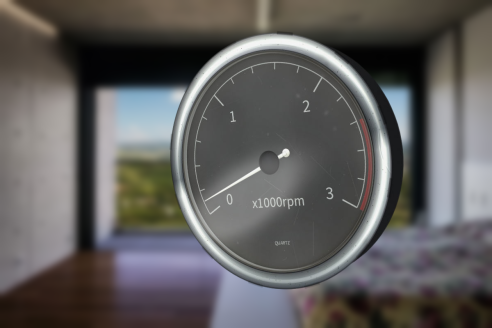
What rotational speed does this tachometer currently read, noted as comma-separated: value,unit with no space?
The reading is 100,rpm
